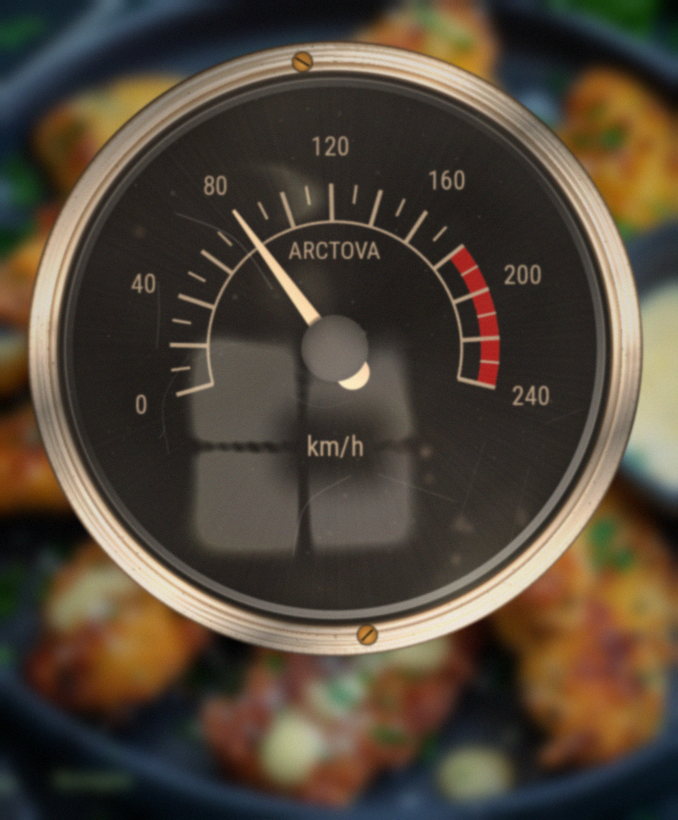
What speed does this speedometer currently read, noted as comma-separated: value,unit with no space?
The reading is 80,km/h
